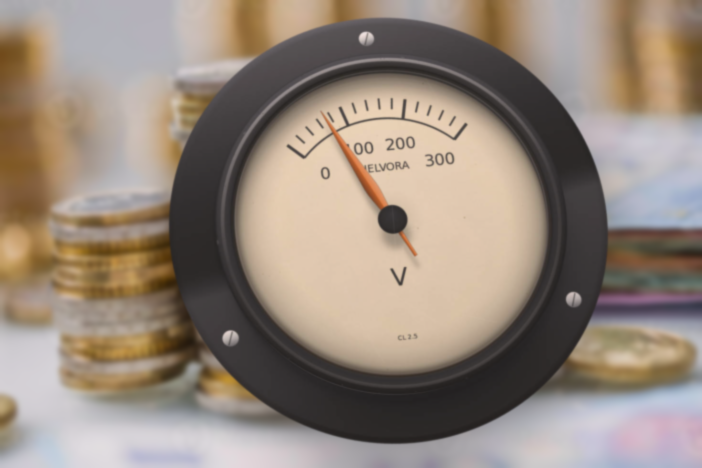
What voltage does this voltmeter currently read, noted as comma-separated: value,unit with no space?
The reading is 70,V
